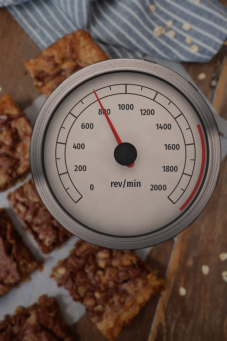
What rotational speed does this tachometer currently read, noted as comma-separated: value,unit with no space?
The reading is 800,rpm
